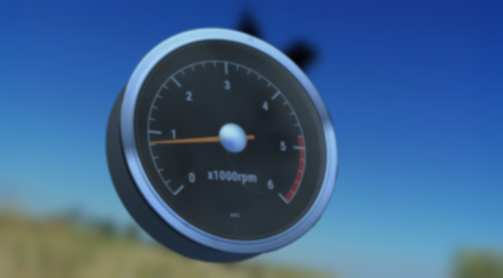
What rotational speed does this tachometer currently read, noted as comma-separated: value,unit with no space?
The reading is 800,rpm
